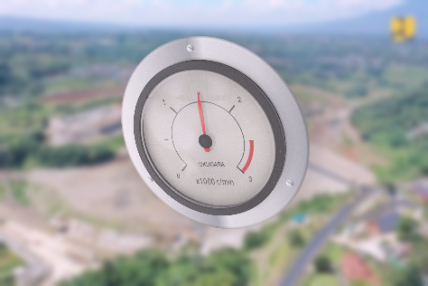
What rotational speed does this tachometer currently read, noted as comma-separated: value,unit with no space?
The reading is 1500,rpm
